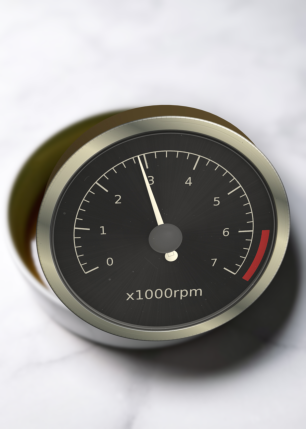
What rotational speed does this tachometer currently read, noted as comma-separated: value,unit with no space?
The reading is 2900,rpm
